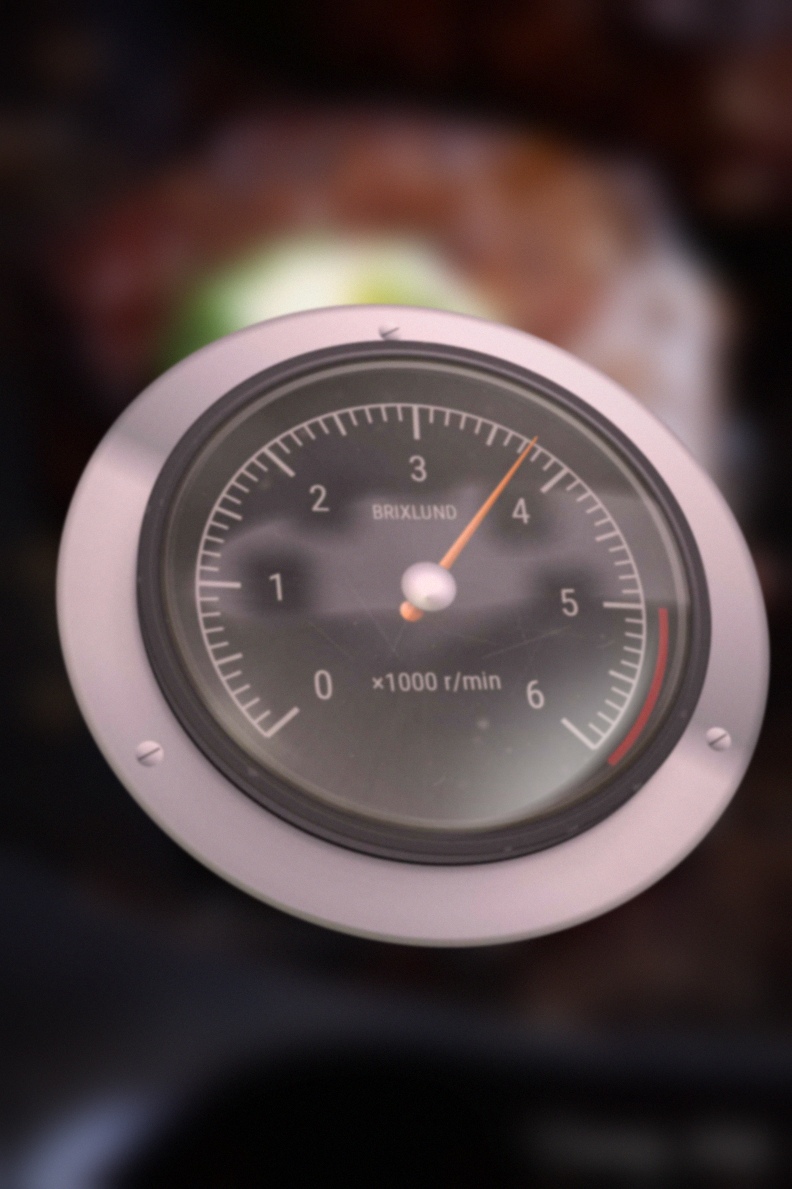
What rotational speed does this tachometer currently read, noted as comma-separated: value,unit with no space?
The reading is 3750,rpm
